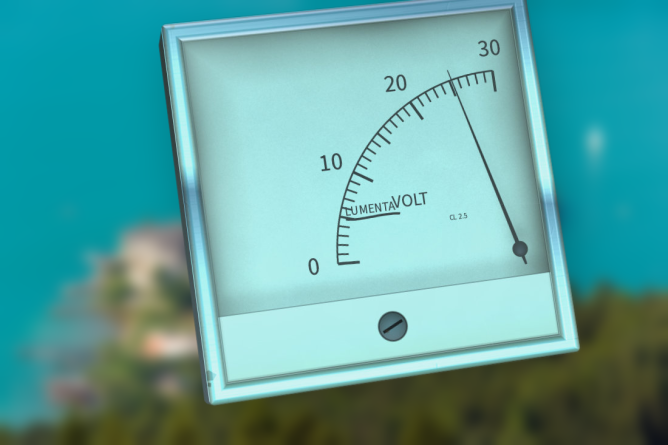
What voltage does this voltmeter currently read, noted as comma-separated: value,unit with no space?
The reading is 25,V
